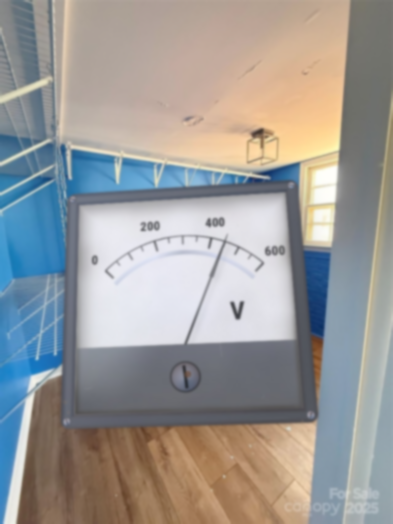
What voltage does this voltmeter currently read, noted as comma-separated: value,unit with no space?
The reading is 450,V
